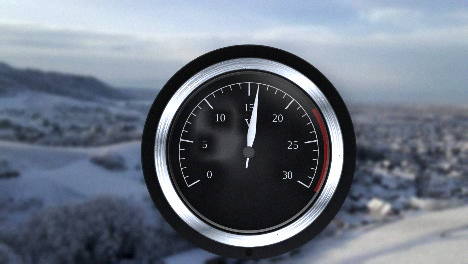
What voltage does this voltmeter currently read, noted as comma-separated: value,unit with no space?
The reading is 16,V
